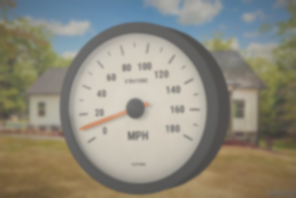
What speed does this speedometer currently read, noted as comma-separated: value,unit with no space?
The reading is 10,mph
